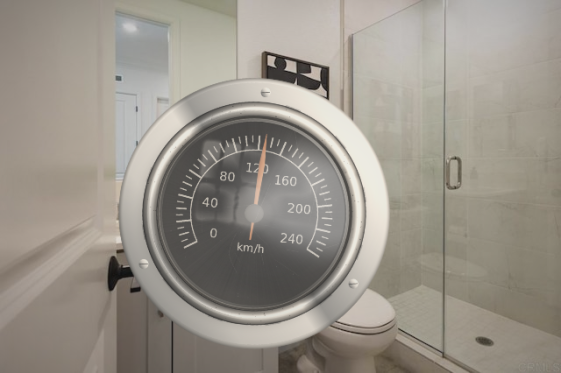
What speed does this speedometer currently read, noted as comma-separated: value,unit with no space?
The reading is 125,km/h
